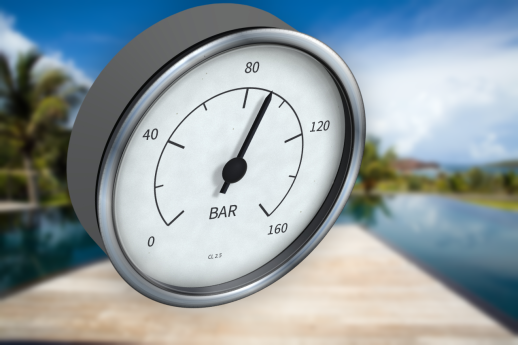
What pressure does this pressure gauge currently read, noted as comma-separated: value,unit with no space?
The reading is 90,bar
